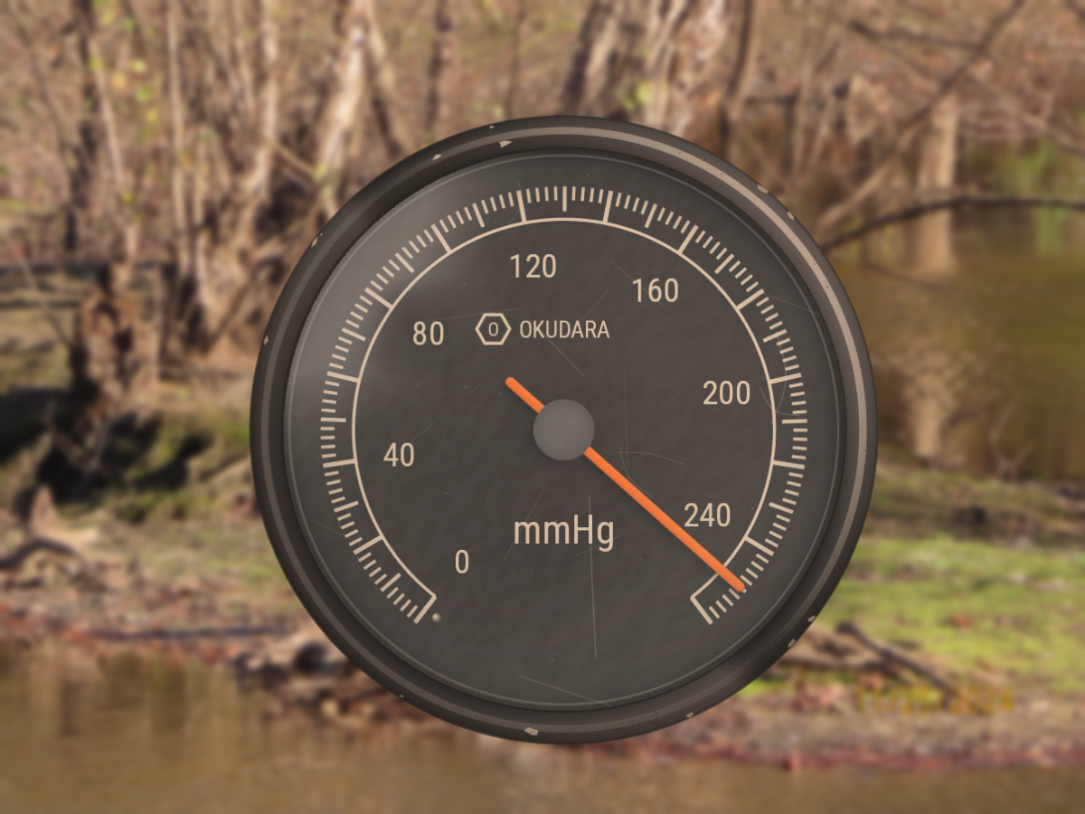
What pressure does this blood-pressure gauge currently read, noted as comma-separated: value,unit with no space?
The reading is 250,mmHg
